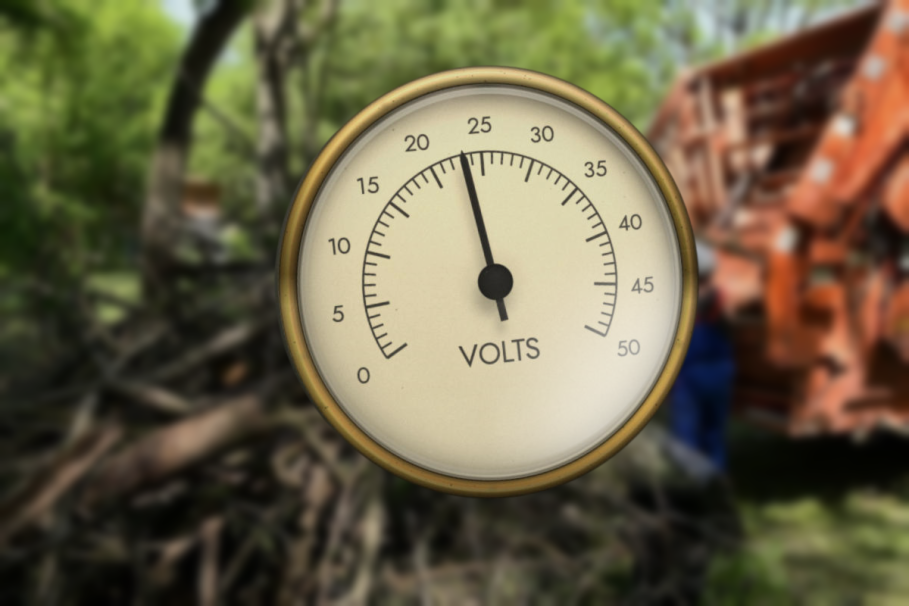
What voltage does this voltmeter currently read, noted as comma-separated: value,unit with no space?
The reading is 23,V
